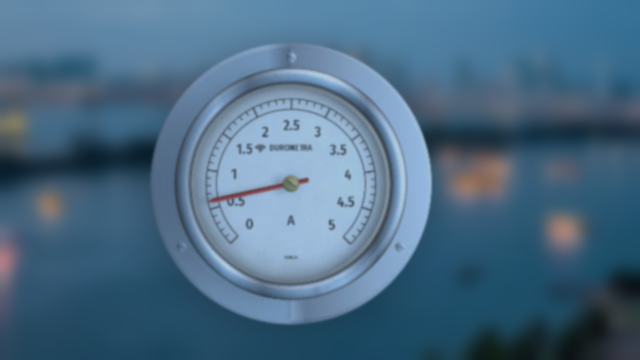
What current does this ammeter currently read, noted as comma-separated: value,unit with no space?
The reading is 0.6,A
